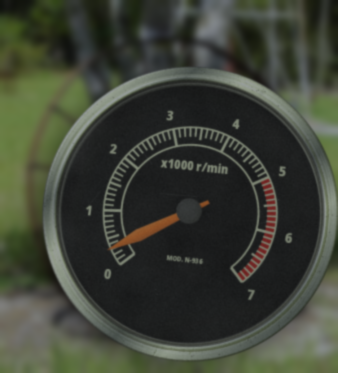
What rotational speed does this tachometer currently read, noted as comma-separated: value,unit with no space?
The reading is 300,rpm
